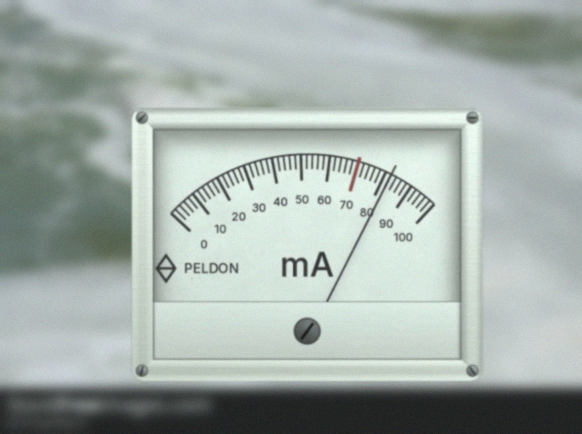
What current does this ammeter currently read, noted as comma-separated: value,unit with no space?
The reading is 82,mA
